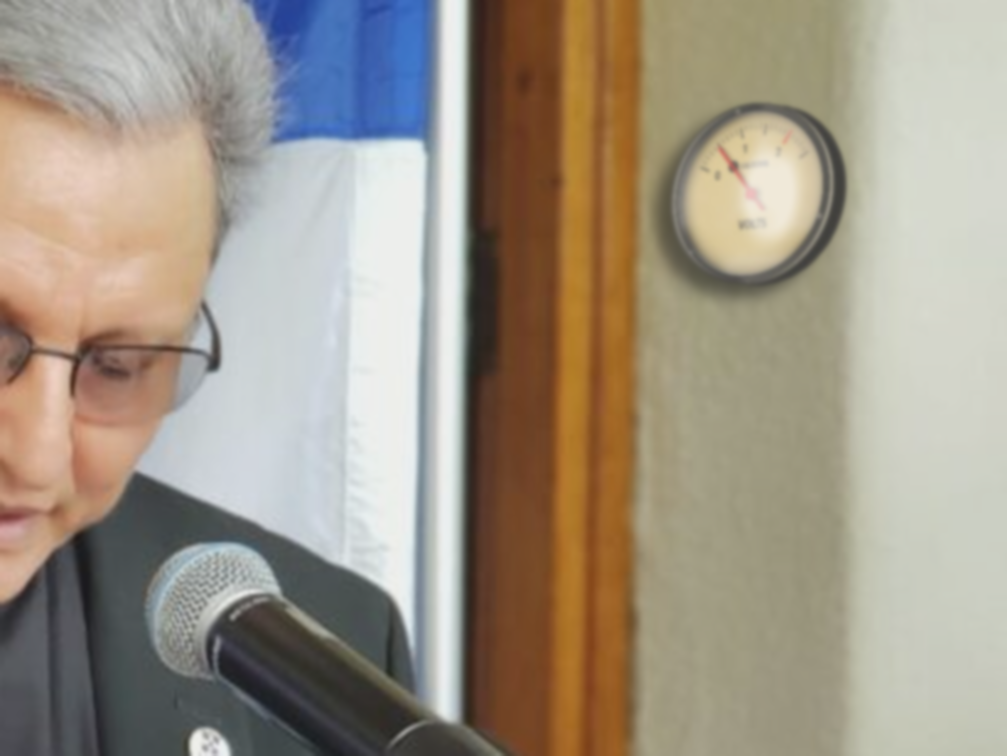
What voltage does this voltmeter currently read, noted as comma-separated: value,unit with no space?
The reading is 0.5,V
